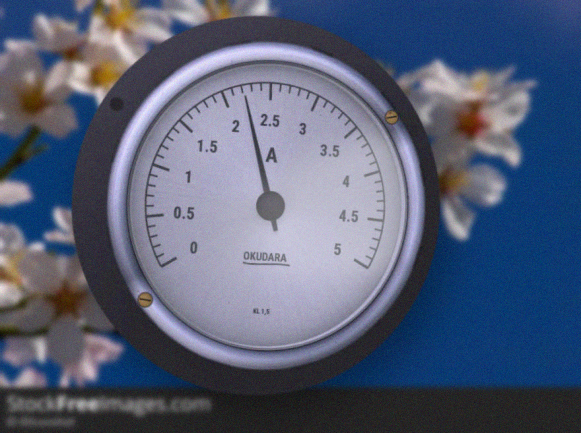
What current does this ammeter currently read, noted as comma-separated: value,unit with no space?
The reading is 2.2,A
